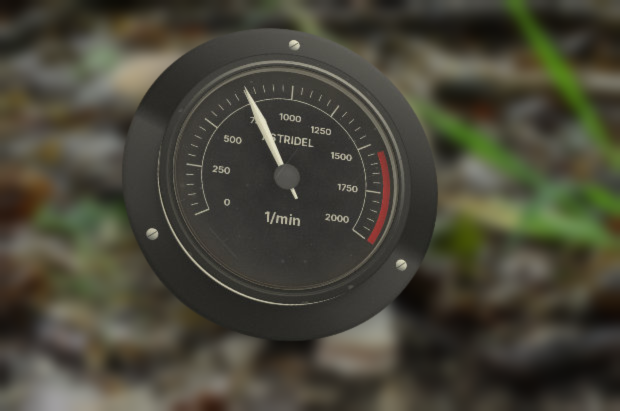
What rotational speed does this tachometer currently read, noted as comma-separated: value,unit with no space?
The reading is 750,rpm
